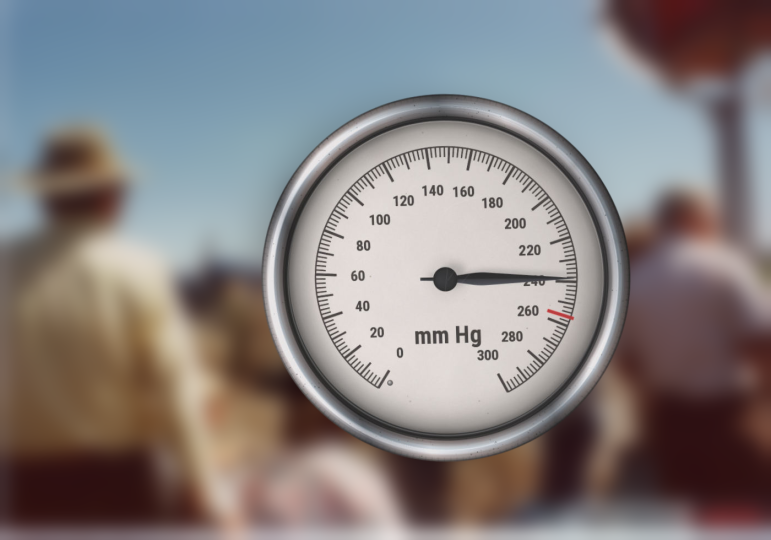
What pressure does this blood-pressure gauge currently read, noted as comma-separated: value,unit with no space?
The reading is 238,mmHg
